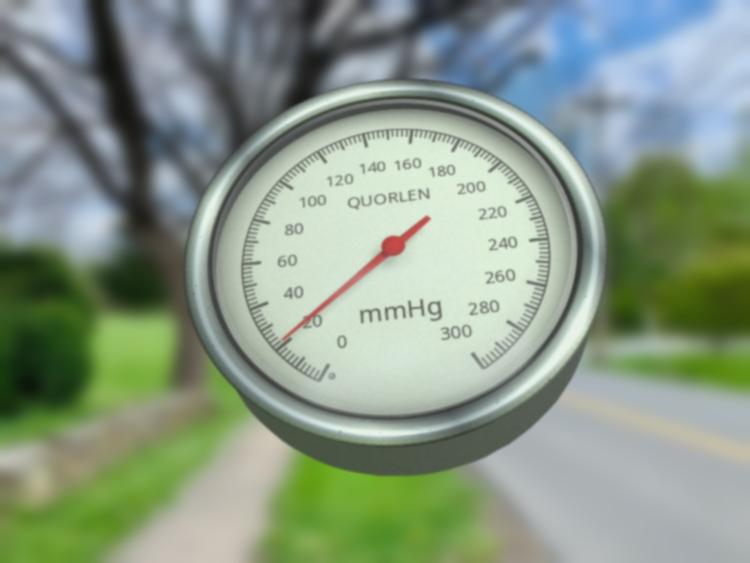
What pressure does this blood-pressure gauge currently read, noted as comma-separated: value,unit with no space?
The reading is 20,mmHg
